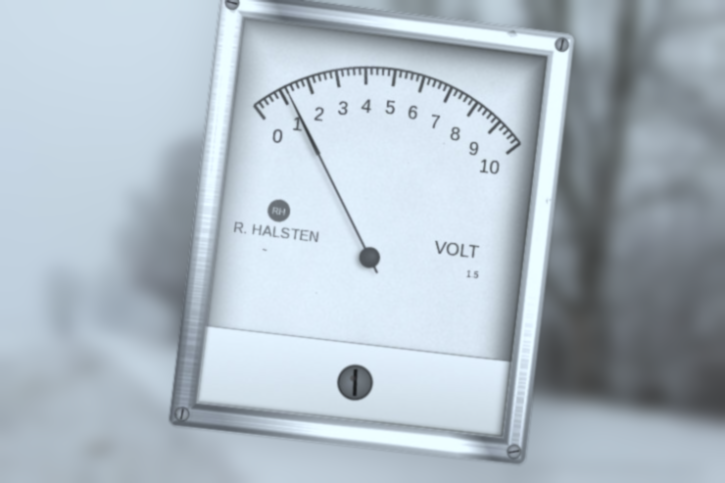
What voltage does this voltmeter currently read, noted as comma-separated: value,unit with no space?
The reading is 1.2,V
